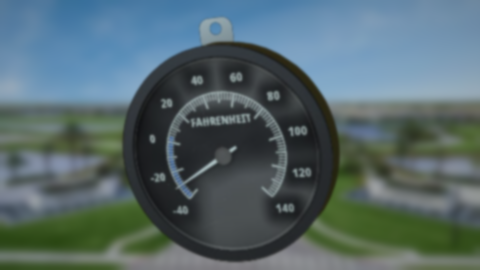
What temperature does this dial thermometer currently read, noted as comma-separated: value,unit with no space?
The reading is -30,°F
